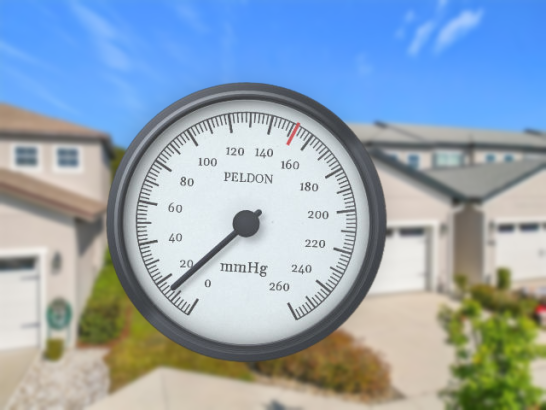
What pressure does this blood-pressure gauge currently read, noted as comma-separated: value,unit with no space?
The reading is 14,mmHg
